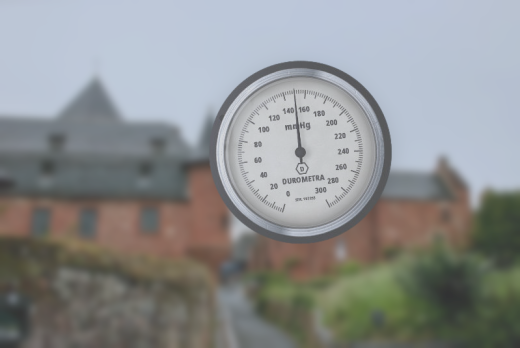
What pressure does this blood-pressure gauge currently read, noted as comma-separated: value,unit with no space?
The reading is 150,mmHg
